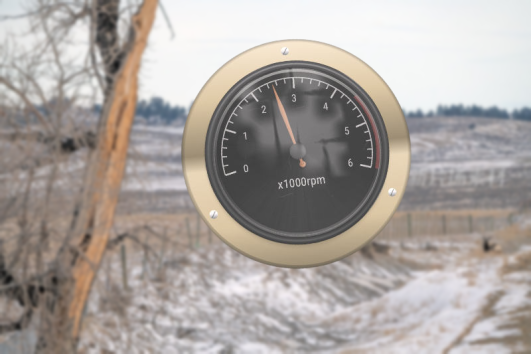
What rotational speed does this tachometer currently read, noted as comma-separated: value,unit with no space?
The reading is 2500,rpm
